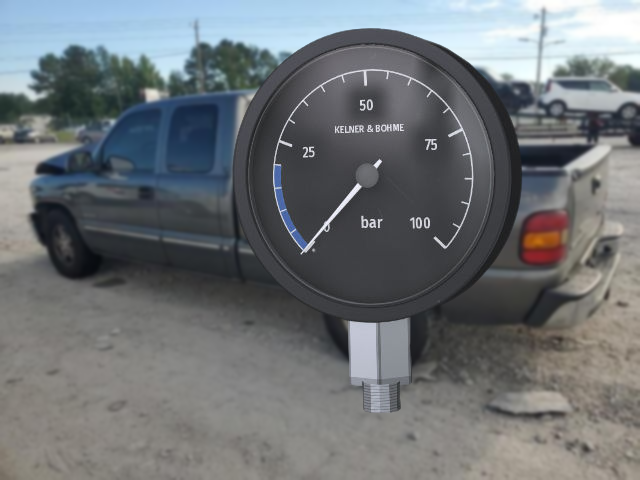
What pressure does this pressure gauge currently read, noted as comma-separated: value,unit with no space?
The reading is 0,bar
